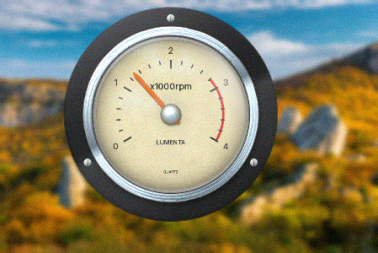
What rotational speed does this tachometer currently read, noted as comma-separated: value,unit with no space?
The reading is 1300,rpm
